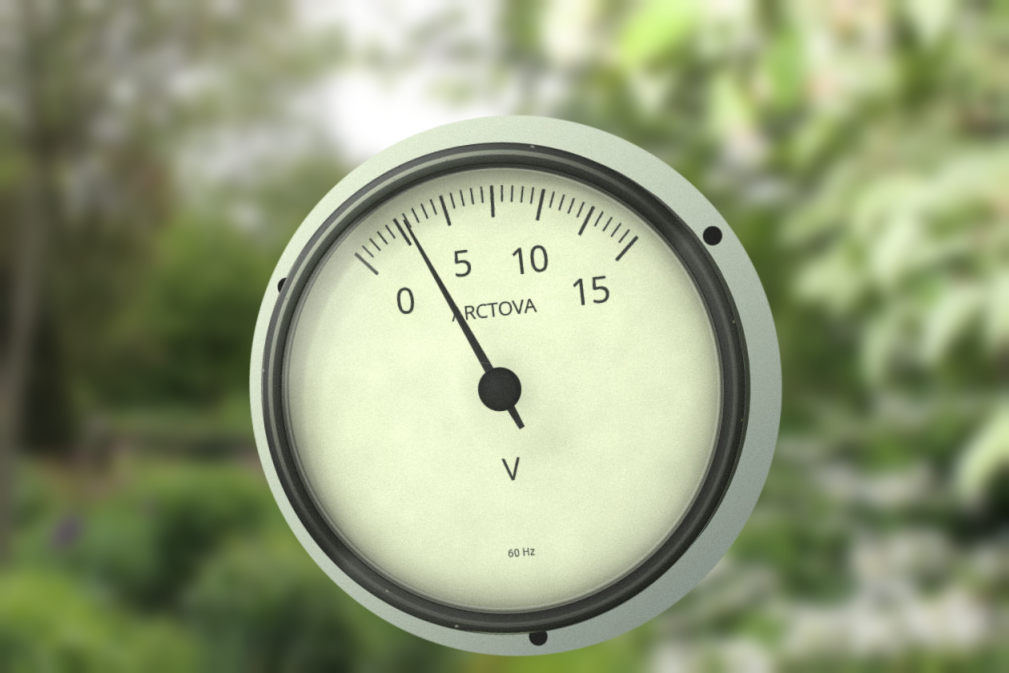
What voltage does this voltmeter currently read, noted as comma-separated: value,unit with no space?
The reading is 3,V
